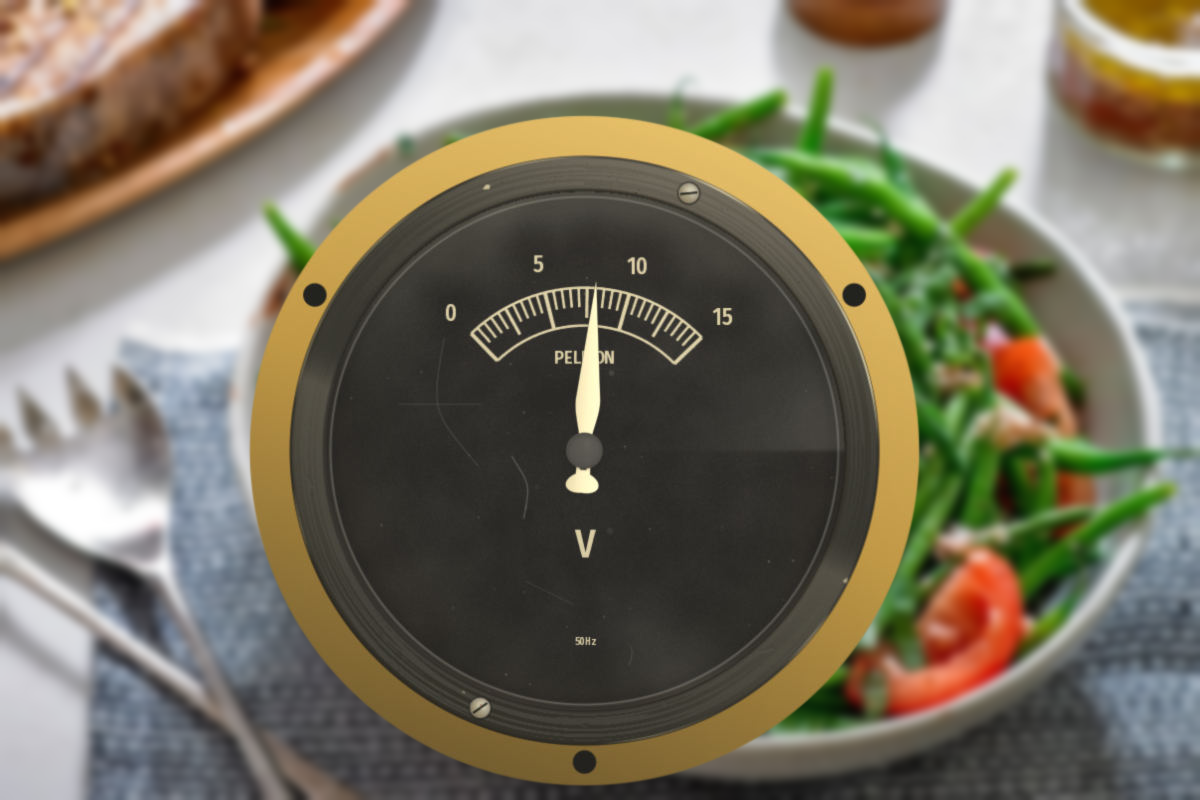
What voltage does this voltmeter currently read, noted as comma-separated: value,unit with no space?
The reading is 8,V
